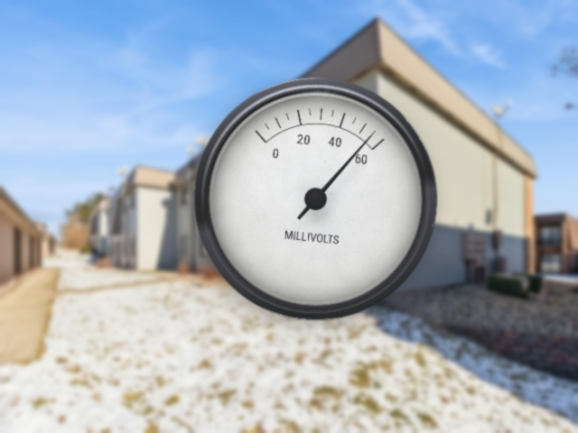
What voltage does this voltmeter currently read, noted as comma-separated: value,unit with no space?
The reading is 55,mV
